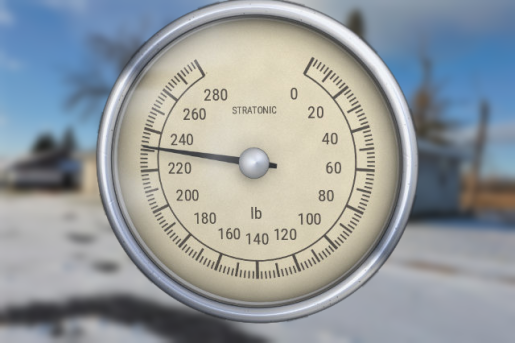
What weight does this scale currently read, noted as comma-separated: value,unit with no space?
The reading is 232,lb
